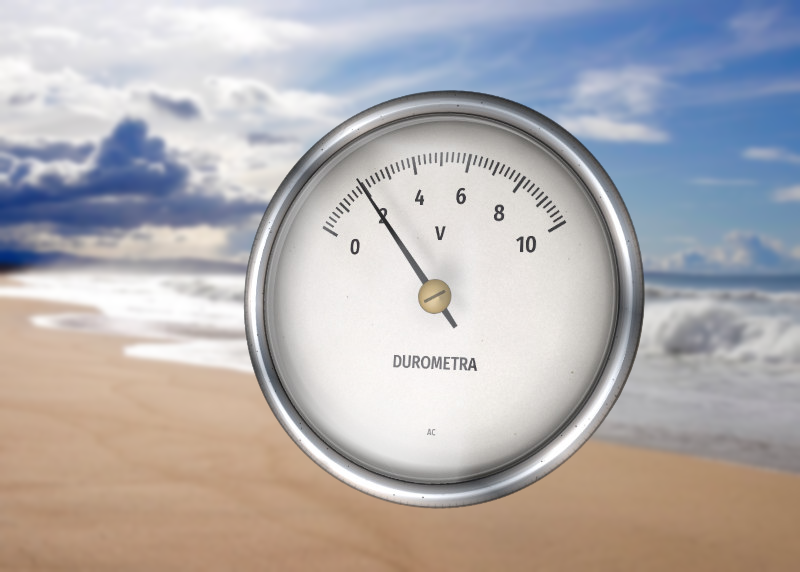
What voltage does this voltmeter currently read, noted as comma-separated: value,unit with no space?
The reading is 2,V
